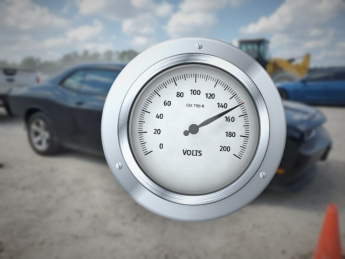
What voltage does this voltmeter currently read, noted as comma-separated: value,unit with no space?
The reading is 150,V
